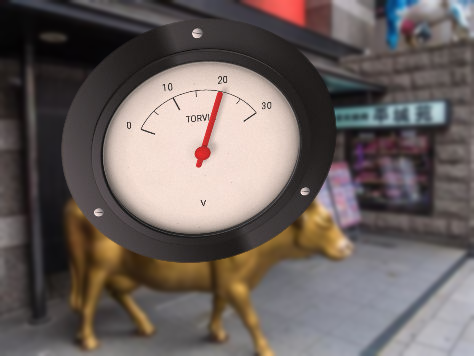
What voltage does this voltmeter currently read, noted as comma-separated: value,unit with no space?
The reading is 20,V
